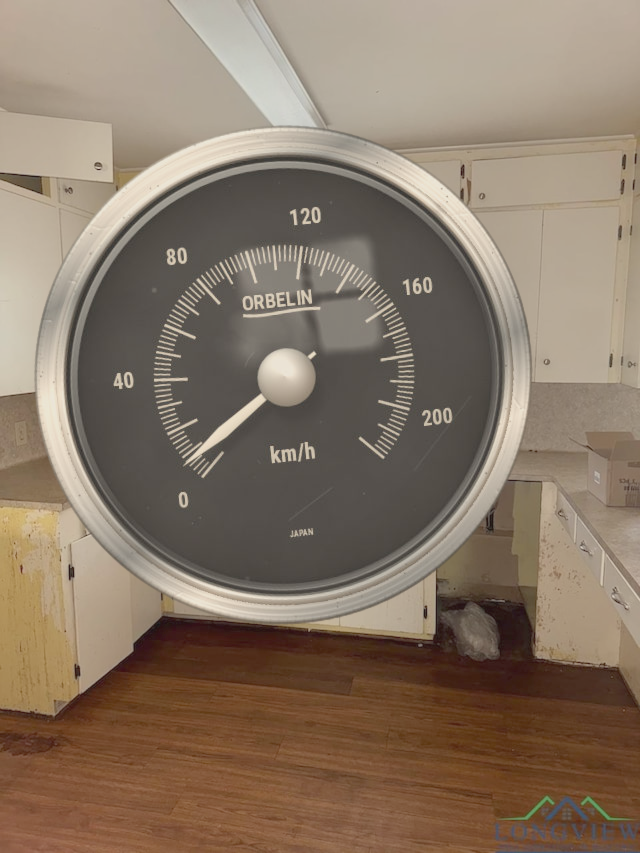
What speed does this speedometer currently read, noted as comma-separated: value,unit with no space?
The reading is 8,km/h
